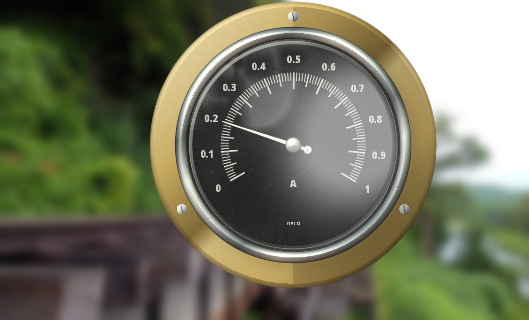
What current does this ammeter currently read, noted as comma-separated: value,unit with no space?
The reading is 0.2,A
